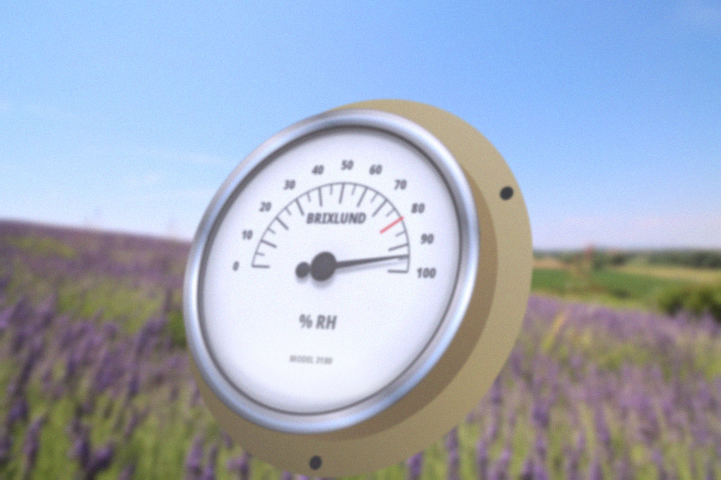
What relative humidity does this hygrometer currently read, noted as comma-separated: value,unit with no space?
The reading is 95,%
